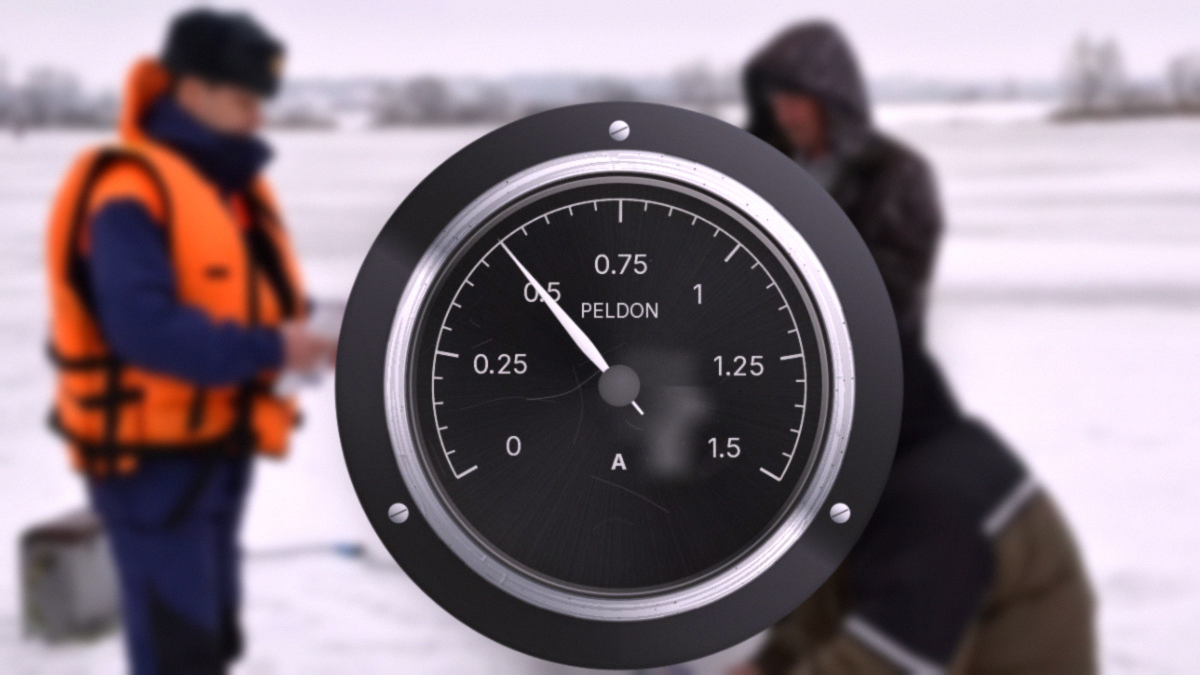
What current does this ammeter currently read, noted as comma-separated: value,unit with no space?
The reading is 0.5,A
